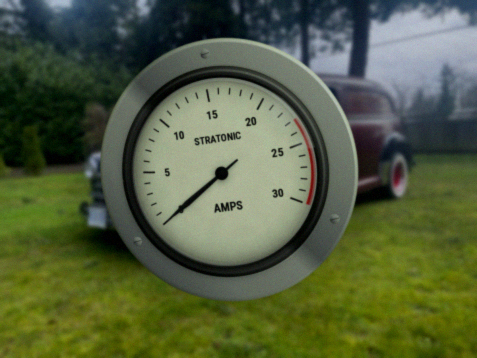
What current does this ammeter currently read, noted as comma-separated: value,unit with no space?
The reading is 0,A
